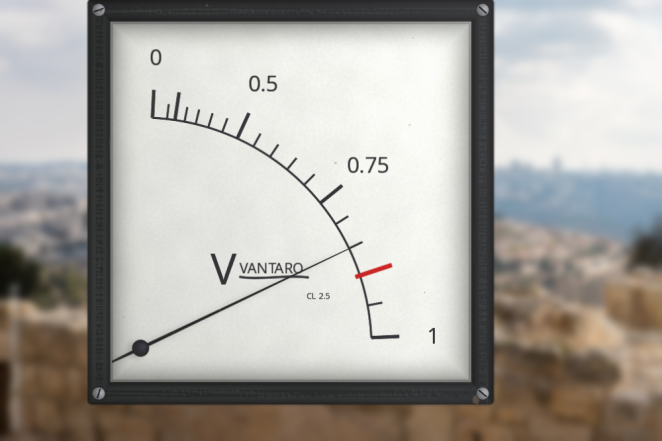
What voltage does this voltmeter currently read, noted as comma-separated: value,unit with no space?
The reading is 0.85,V
